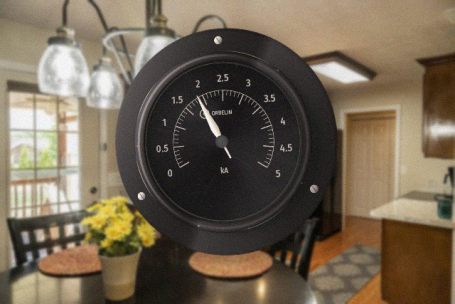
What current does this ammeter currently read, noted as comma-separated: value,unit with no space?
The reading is 1.9,kA
